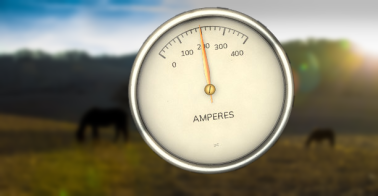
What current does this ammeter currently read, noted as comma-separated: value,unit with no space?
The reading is 200,A
